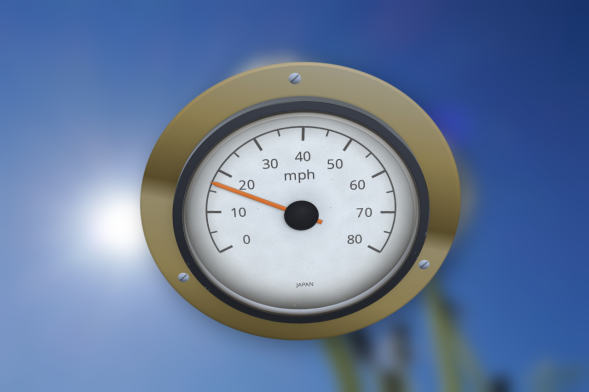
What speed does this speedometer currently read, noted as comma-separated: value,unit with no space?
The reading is 17.5,mph
